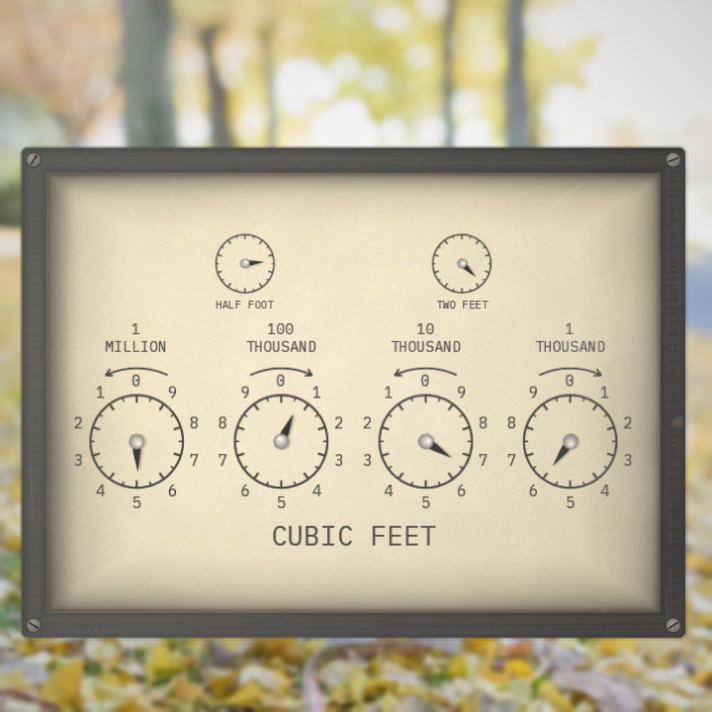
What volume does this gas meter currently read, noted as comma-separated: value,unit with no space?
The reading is 506600,ft³
